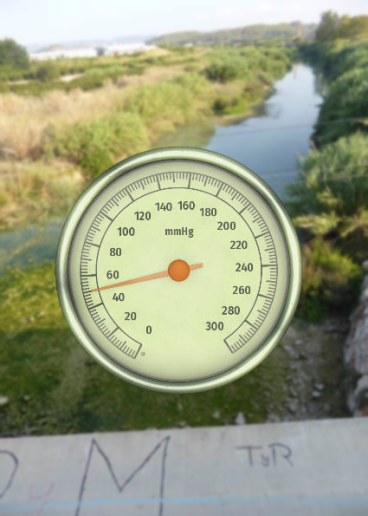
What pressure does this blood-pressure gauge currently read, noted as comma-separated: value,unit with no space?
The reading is 50,mmHg
